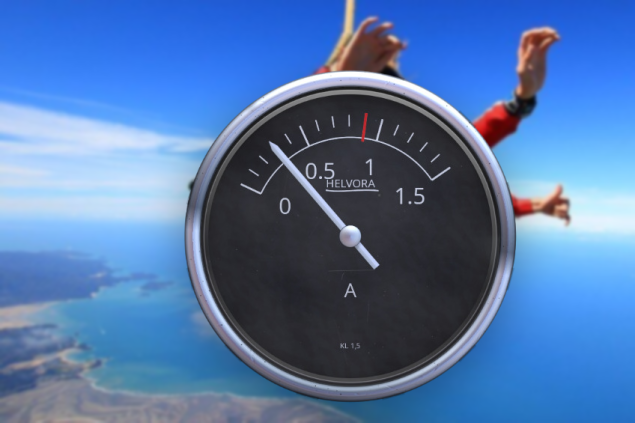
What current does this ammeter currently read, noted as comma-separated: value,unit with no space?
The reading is 0.3,A
